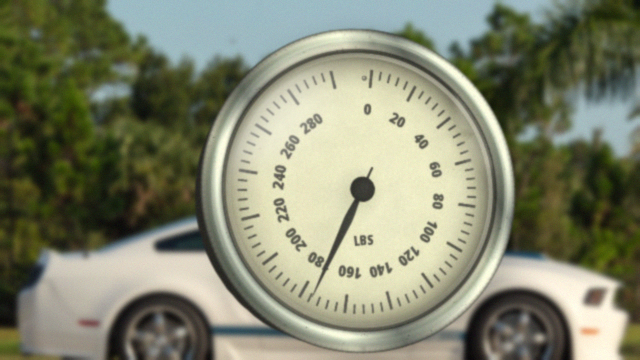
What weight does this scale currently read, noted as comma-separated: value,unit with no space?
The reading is 176,lb
